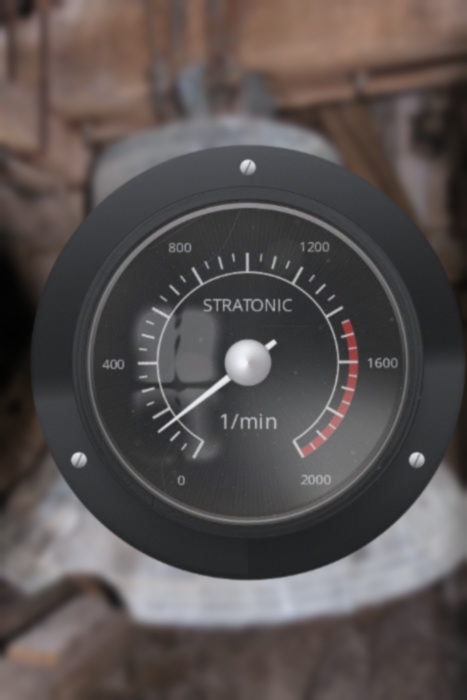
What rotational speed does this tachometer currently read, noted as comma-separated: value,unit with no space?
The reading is 150,rpm
